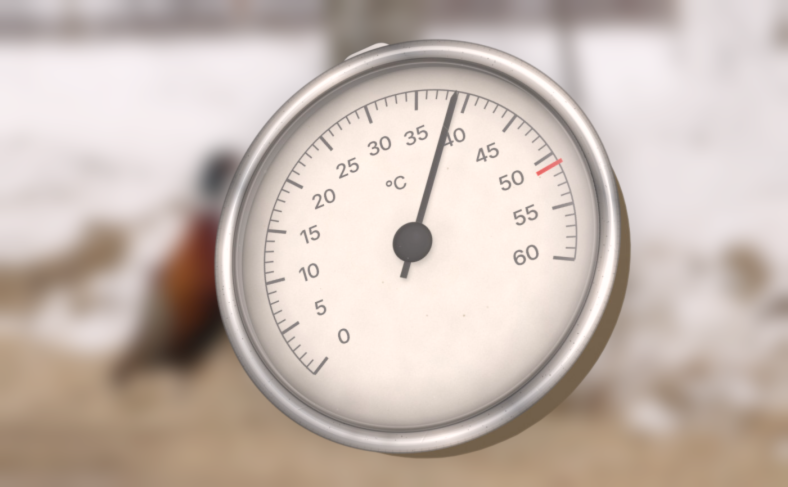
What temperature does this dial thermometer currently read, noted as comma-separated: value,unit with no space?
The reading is 39,°C
